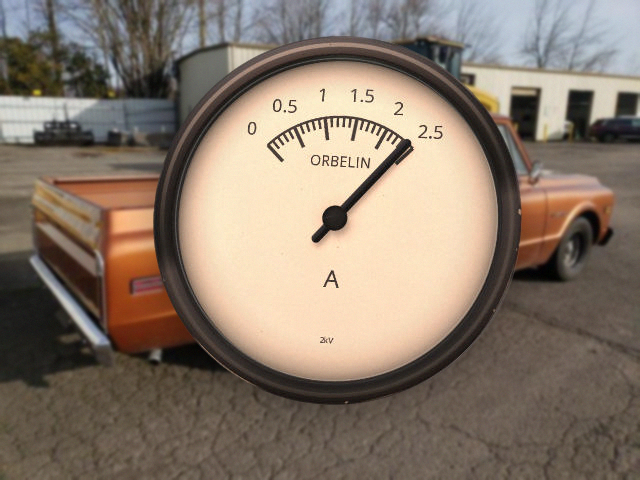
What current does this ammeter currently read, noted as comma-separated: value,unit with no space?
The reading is 2.4,A
